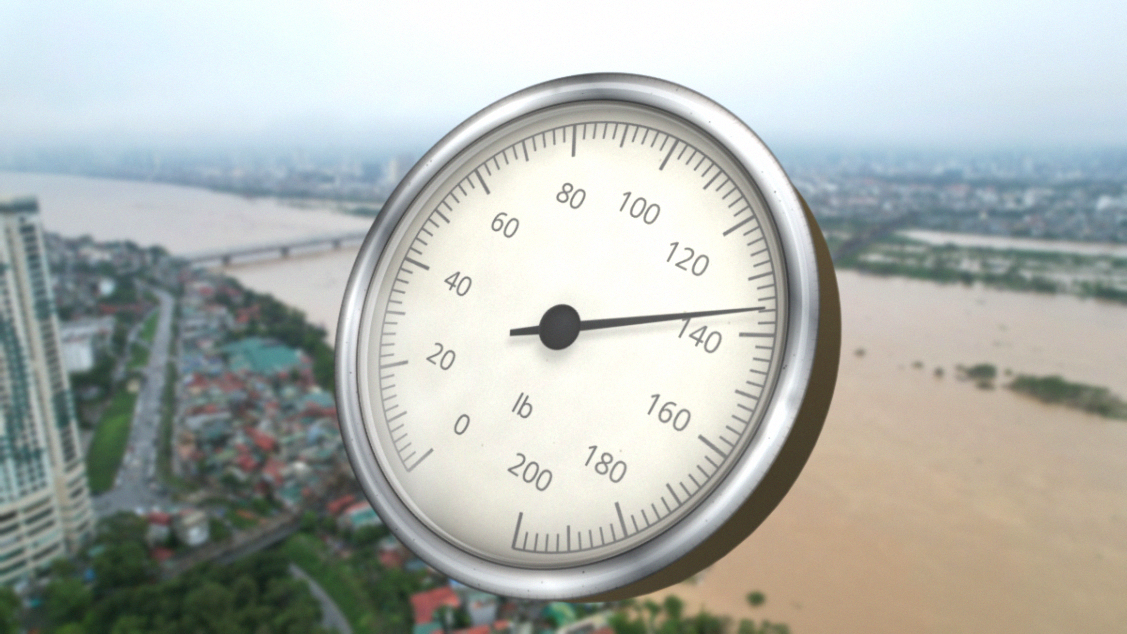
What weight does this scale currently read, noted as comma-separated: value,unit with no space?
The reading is 136,lb
